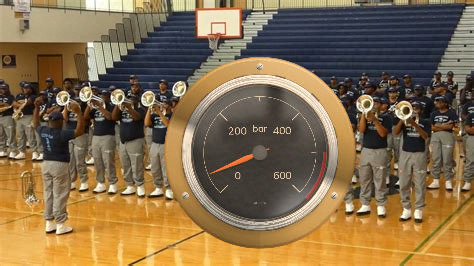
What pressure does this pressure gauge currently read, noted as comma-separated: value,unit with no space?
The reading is 50,bar
